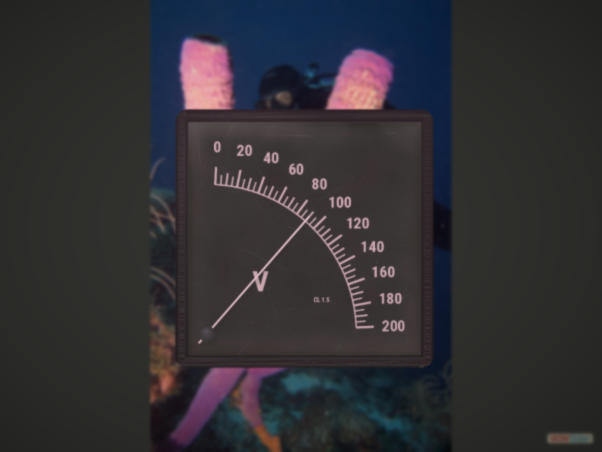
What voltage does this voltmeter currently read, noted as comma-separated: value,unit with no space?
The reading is 90,V
